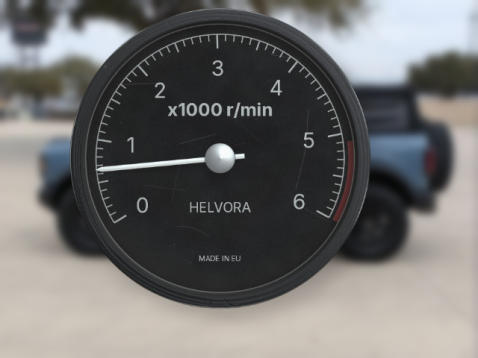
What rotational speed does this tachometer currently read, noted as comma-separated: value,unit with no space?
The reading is 650,rpm
